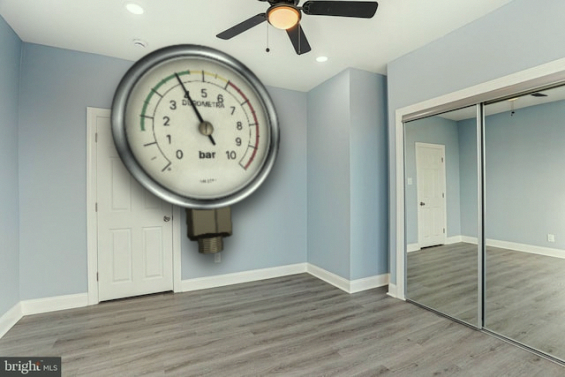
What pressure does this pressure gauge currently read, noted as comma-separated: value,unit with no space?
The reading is 4,bar
